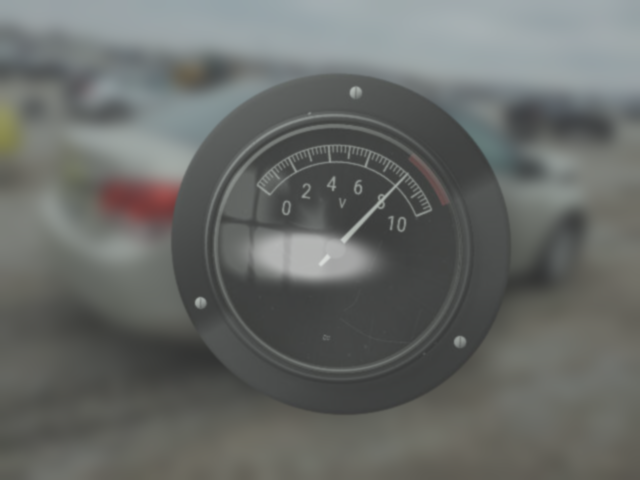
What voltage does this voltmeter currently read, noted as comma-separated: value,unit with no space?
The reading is 8,V
